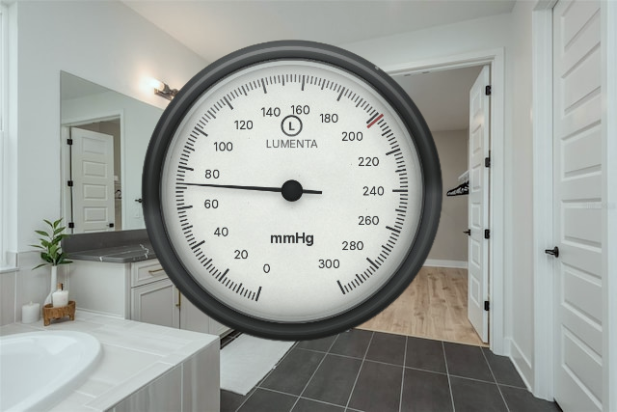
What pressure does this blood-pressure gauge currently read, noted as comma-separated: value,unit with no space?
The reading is 72,mmHg
